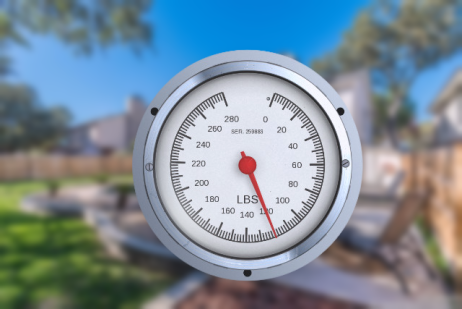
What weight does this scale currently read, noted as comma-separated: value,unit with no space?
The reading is 120,lb
